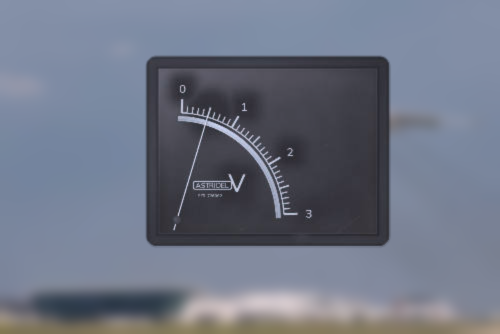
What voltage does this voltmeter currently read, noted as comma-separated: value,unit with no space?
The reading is 0.5,V
